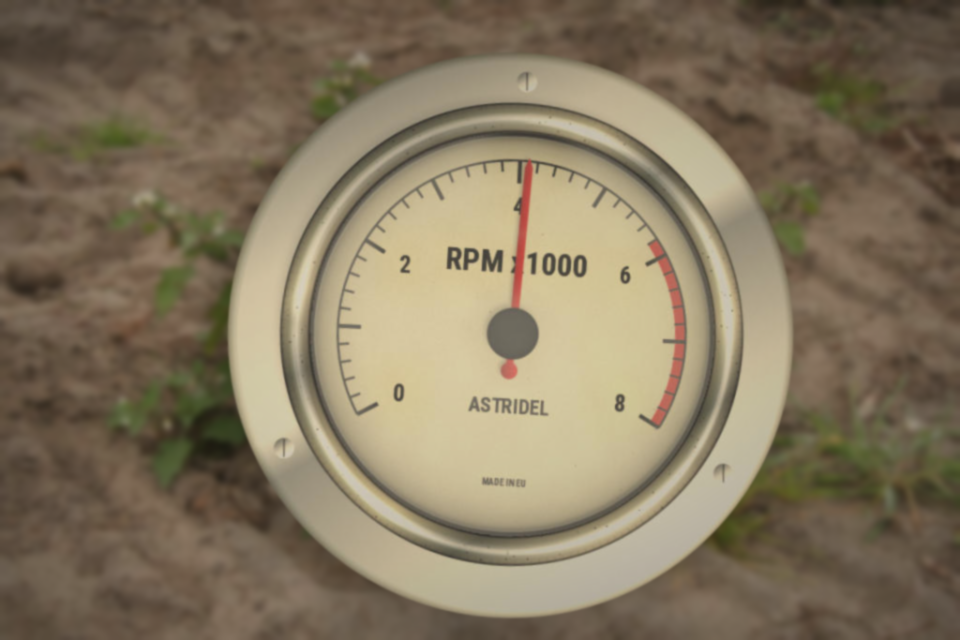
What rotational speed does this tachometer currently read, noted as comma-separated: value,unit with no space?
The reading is 4100,rpm
